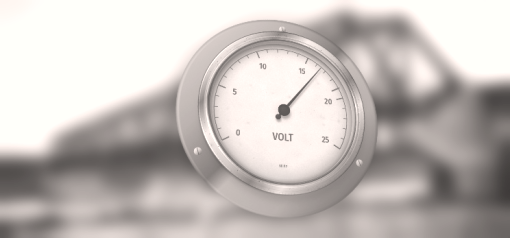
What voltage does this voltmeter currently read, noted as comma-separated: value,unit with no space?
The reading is 16.5,V
